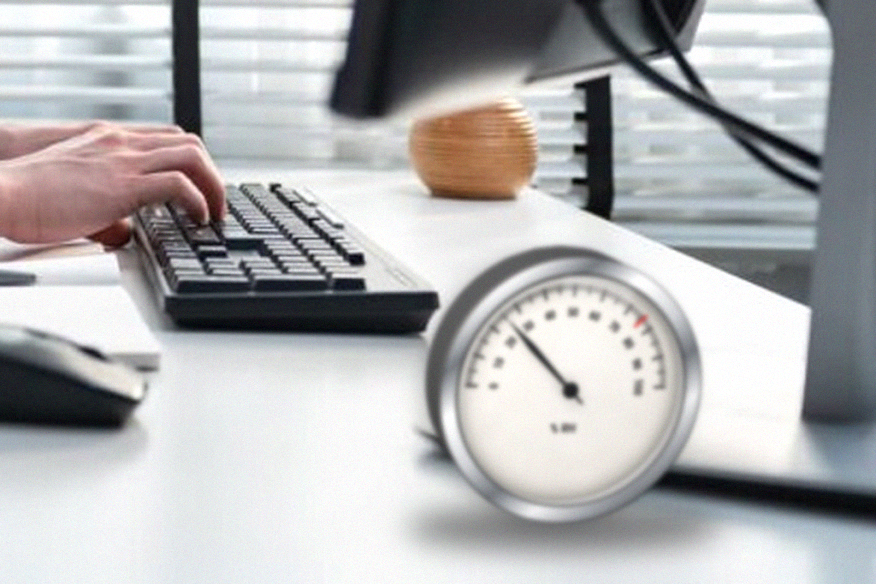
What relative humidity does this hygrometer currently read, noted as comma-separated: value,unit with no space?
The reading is 25,%
